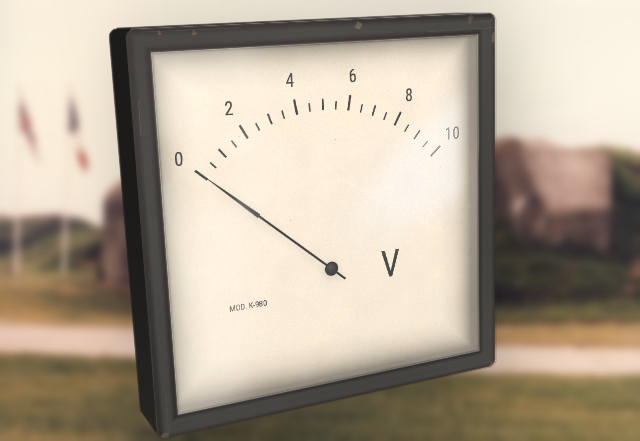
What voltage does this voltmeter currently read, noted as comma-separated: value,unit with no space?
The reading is 0,V
